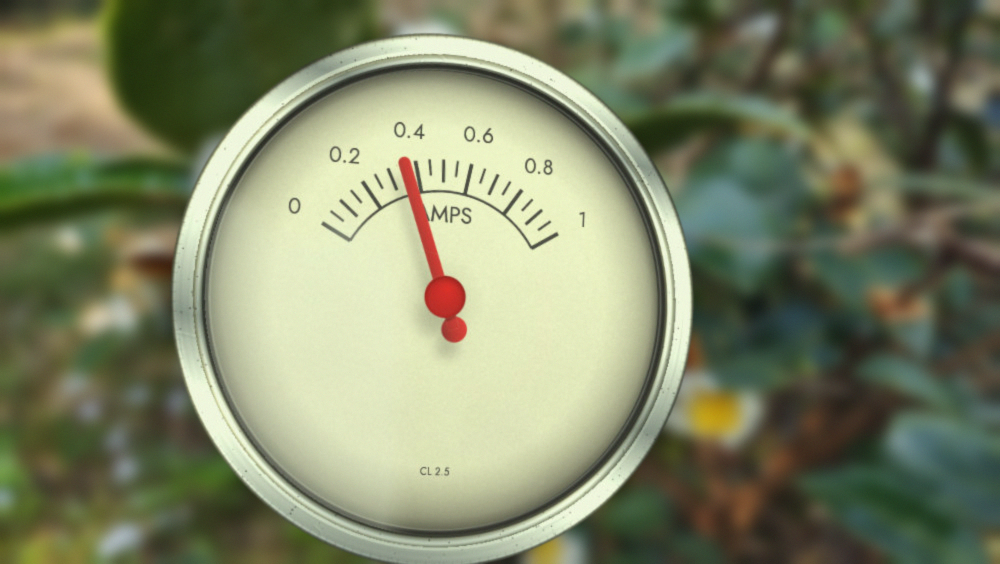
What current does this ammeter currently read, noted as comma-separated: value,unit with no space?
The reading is 0.35,A
